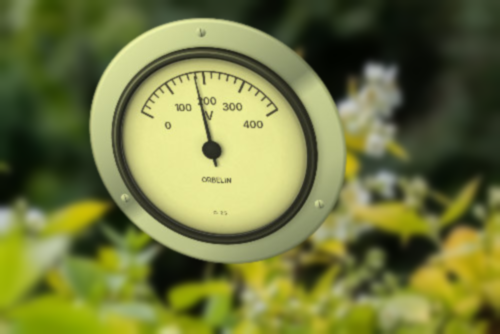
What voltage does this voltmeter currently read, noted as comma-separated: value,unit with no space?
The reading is 180,V
